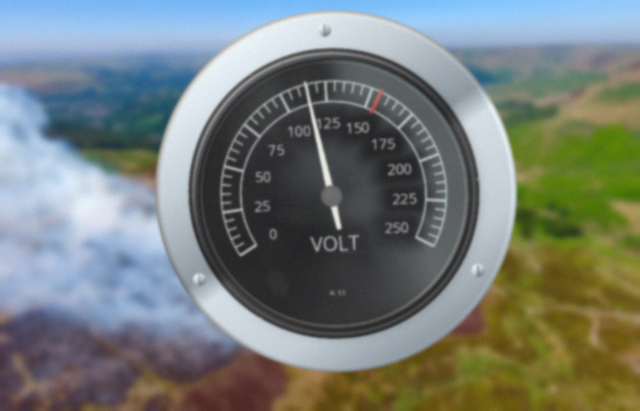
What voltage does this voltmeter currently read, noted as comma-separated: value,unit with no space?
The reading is 115,V
